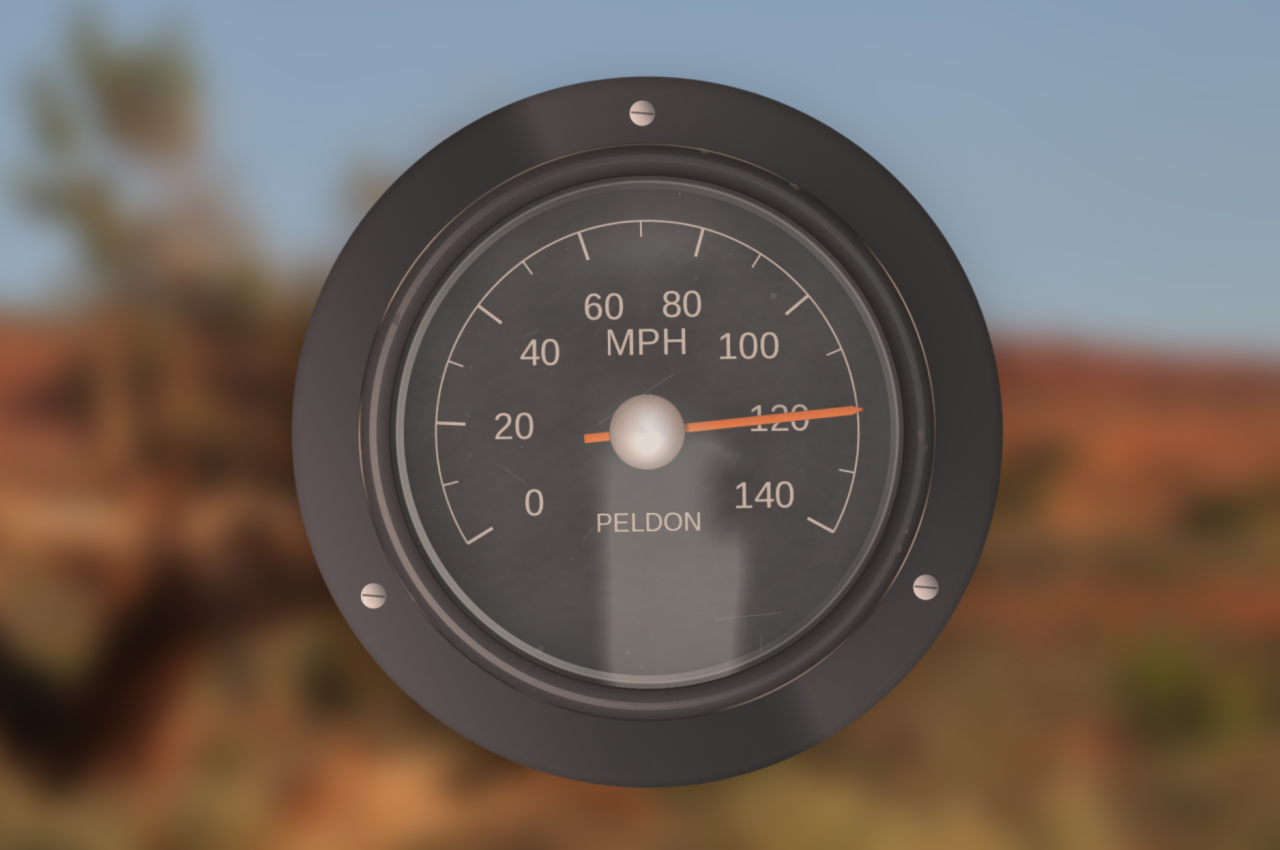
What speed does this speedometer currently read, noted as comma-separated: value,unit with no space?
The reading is 120,mph
